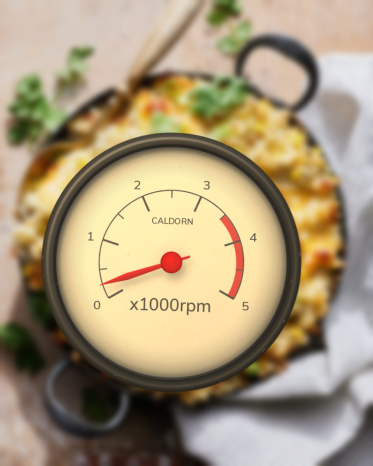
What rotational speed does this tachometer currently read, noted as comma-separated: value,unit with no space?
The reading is 250,rpm
